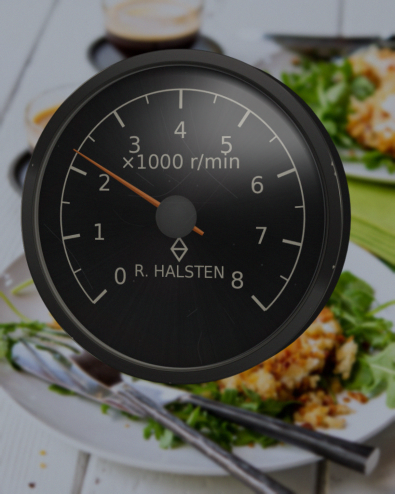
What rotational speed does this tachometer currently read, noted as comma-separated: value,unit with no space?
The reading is 2250,rpm
